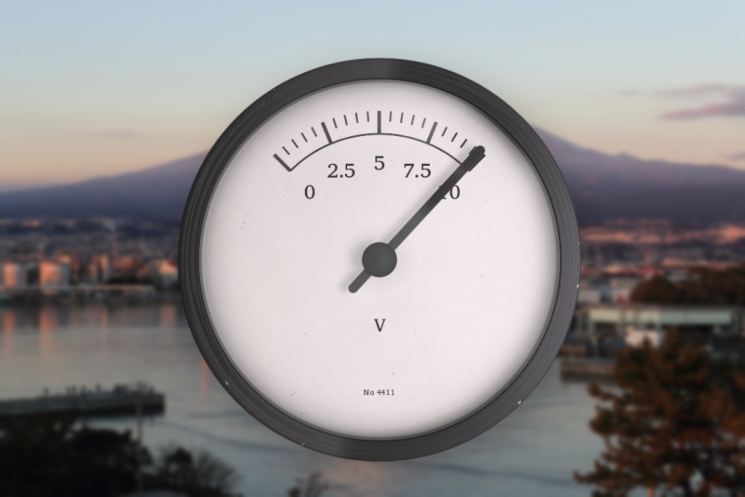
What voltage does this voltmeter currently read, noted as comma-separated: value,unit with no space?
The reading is 9.75,V
